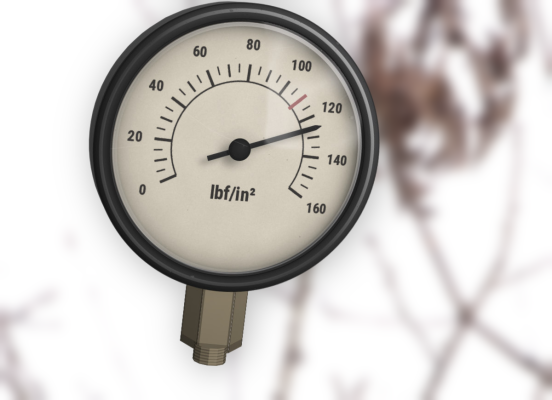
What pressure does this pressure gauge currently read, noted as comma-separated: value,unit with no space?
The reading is 125,psi
